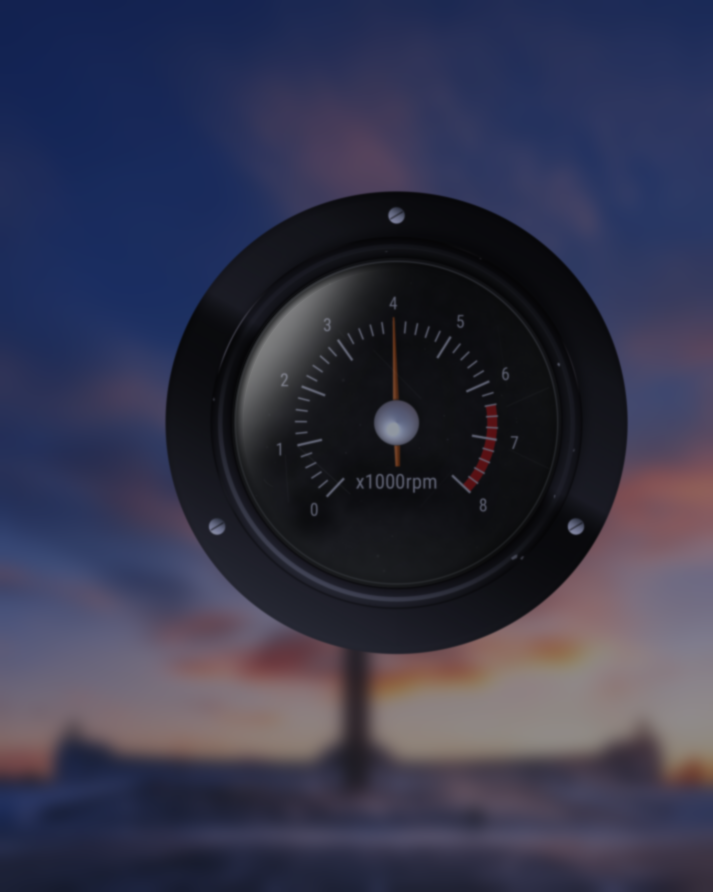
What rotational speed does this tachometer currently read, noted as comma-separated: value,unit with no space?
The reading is 4000,rpm
